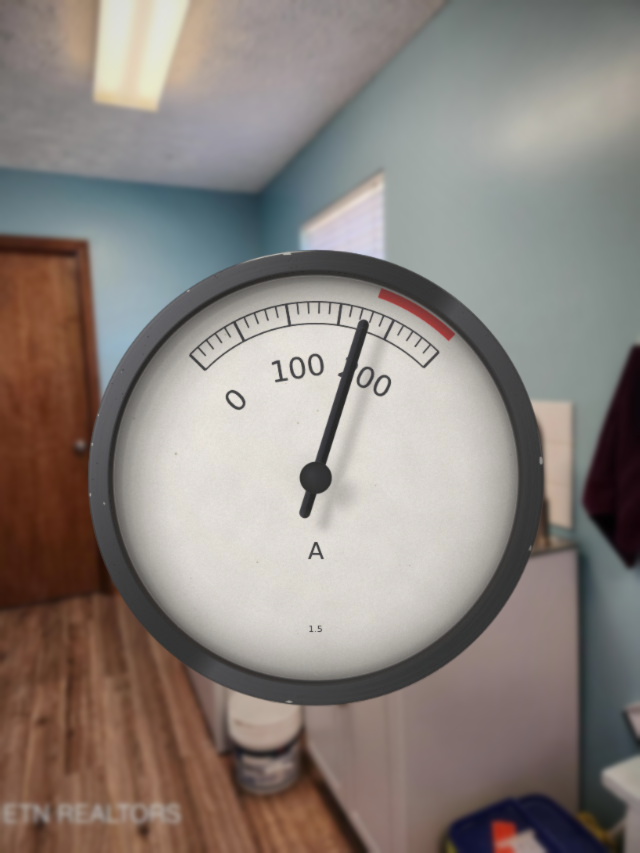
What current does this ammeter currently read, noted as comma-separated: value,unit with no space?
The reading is 175,A
